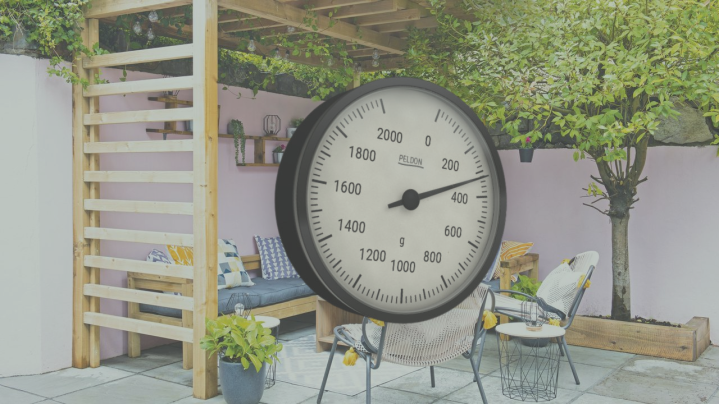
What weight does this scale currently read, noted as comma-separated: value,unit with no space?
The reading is 320,g
